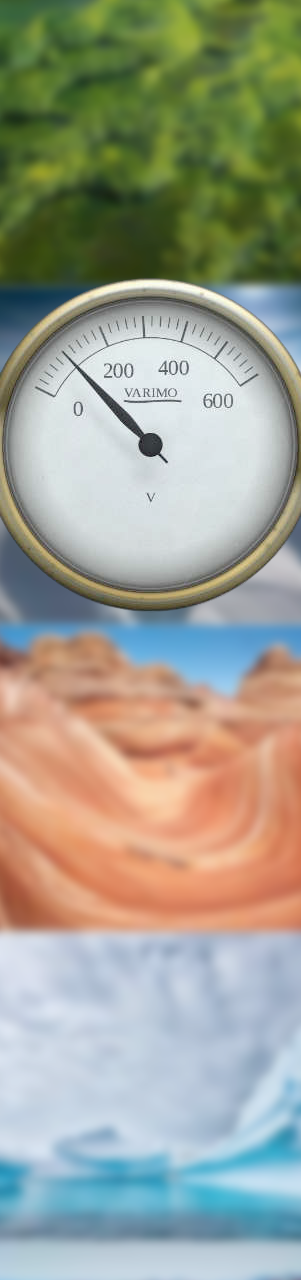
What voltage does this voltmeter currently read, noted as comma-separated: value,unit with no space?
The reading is 100,V
